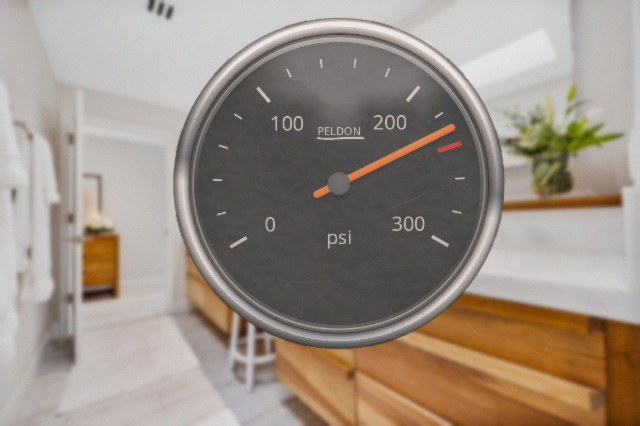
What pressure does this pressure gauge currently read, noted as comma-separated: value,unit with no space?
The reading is 230,psi
